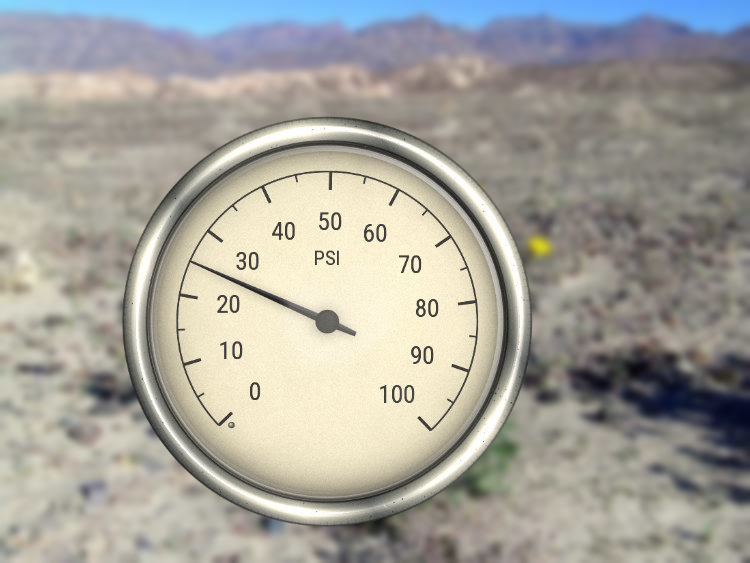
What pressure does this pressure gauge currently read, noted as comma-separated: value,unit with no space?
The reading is 25,psi
